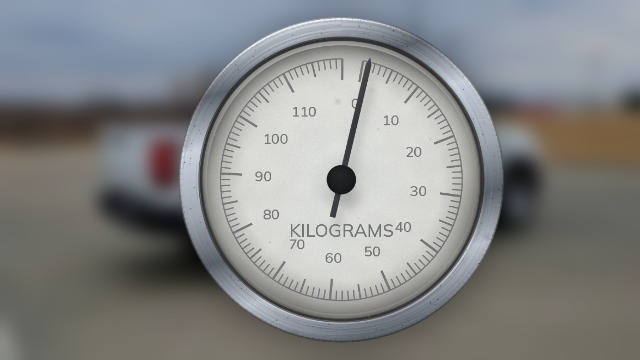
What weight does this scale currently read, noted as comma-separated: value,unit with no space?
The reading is 1,kg
